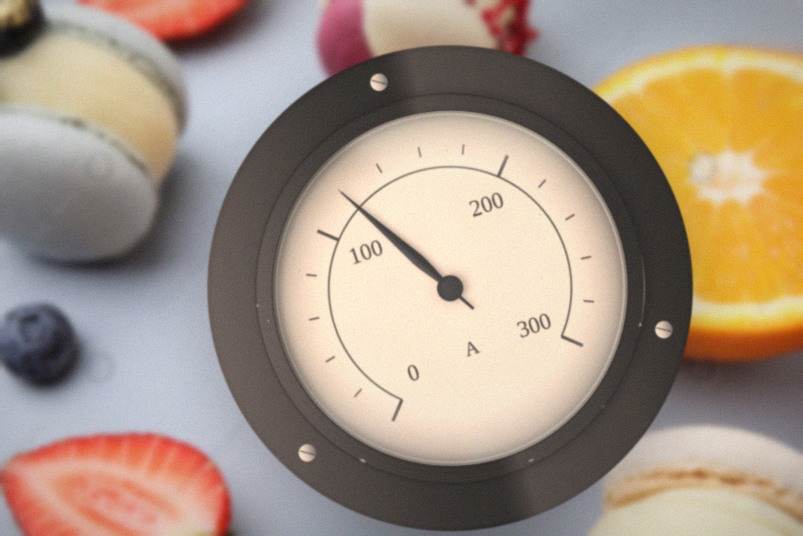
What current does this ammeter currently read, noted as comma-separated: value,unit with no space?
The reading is 120,A
